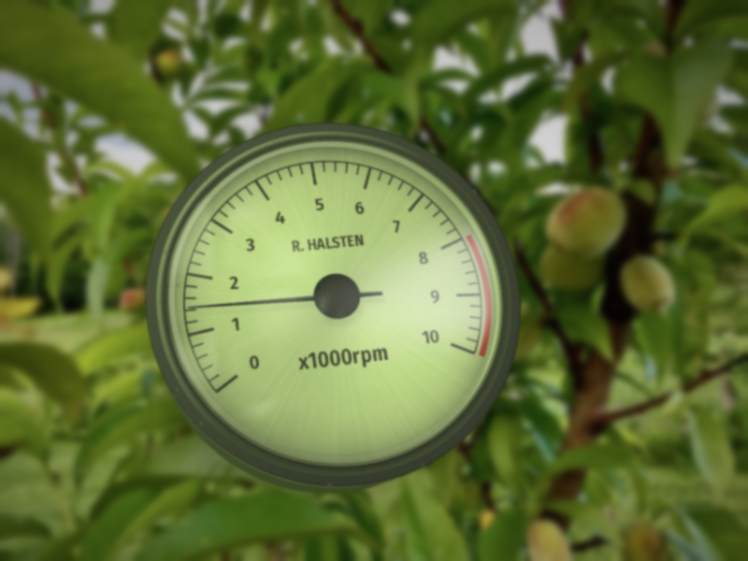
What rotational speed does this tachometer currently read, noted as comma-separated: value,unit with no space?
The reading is 1400,rpm
